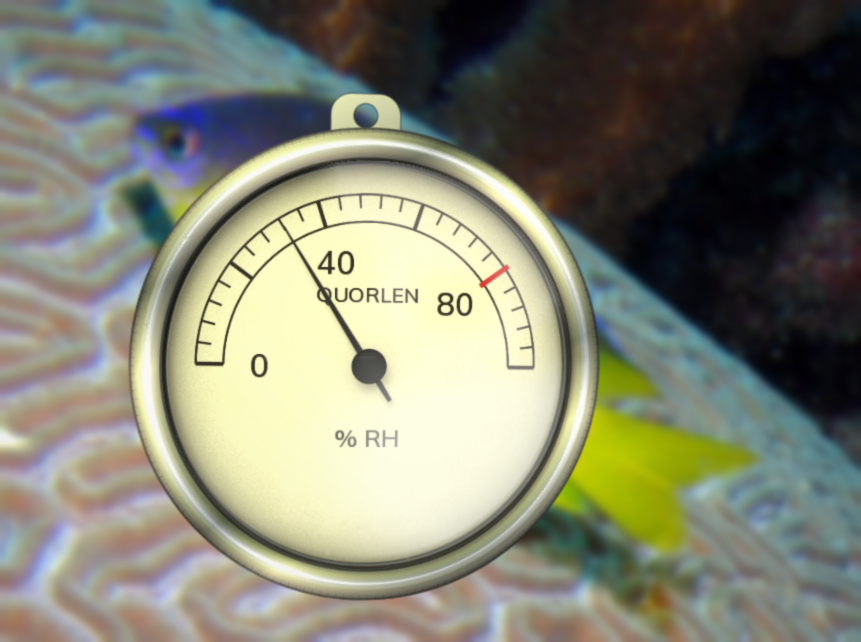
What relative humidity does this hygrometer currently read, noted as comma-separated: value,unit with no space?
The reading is 32,%
